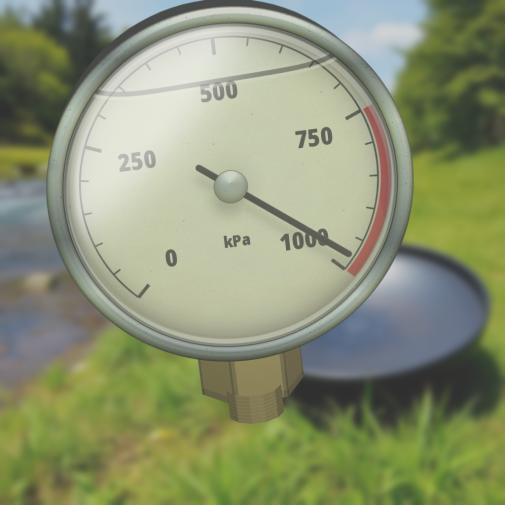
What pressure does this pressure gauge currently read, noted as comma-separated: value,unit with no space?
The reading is 975,kPa
